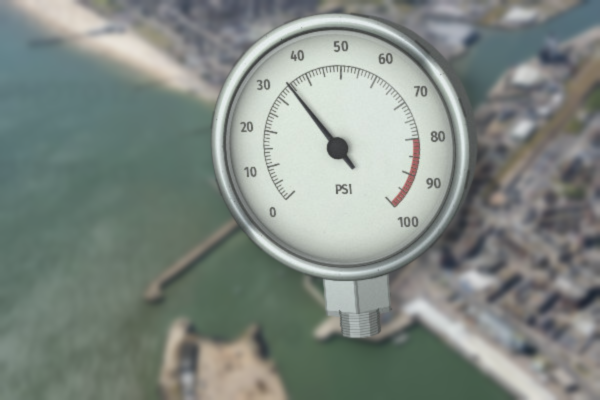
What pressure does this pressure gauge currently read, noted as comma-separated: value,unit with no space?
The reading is 35,psi
